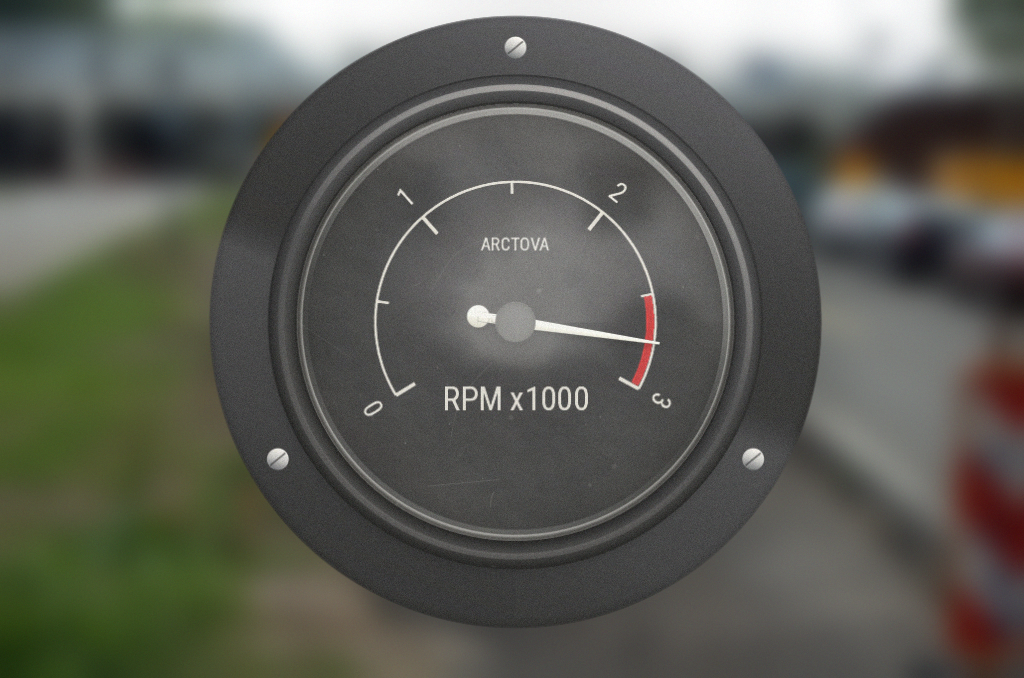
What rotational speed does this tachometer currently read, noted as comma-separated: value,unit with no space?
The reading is 2750,rpm
